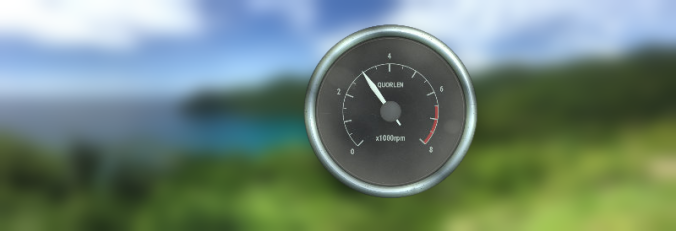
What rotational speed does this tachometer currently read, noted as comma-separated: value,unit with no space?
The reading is 3000,rpm
